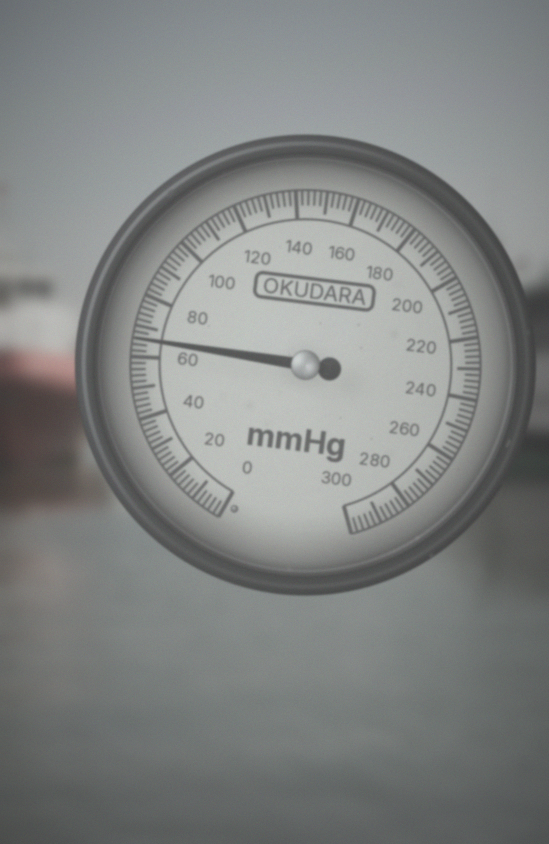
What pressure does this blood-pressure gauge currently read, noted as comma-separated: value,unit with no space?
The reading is 66,mmHg
